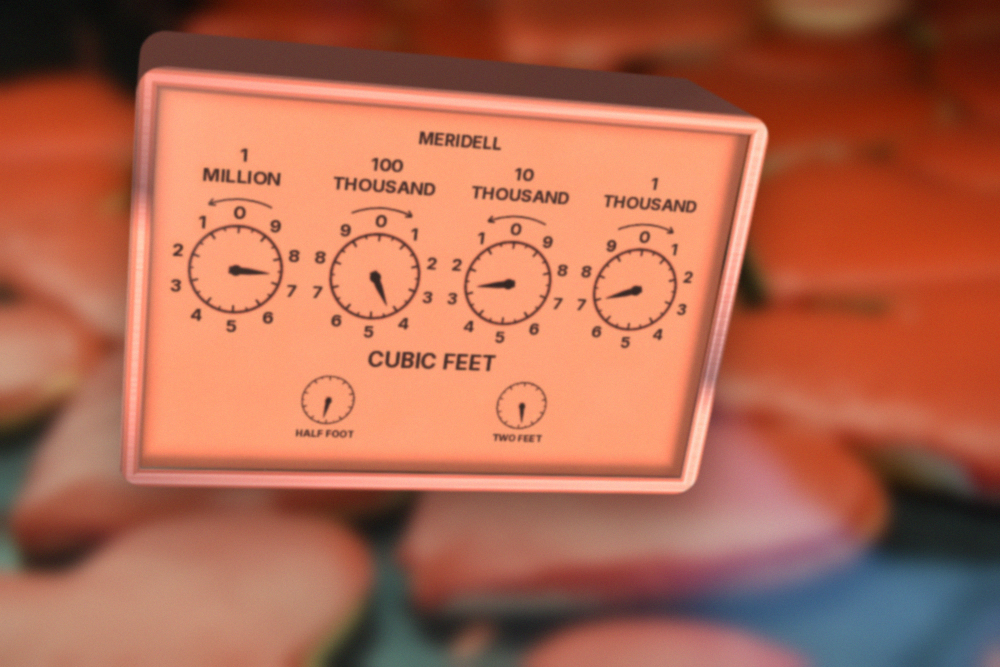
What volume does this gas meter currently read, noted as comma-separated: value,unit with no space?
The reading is 742700,ft³
